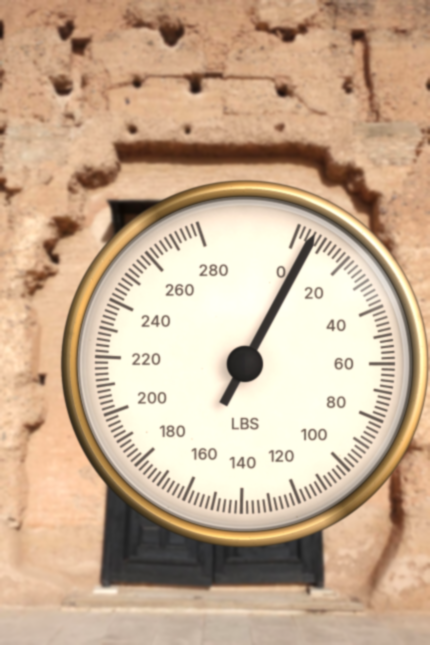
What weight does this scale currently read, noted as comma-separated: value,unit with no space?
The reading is 6,lb
